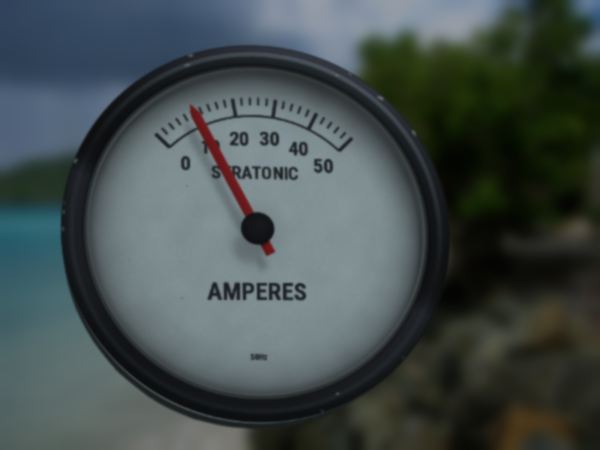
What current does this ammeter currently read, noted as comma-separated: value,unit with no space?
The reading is 10,A
